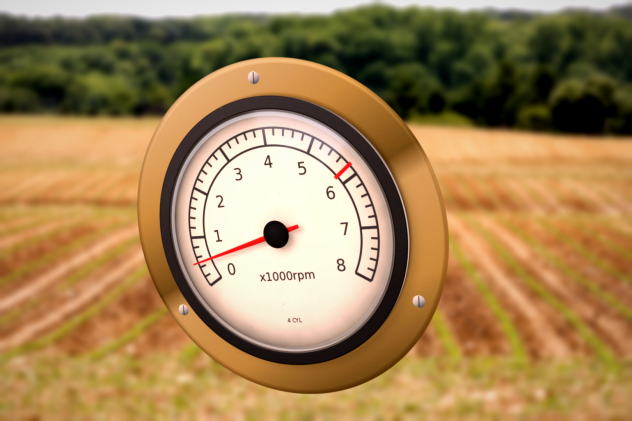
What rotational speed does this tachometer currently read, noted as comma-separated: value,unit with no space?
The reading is 500,rpm
